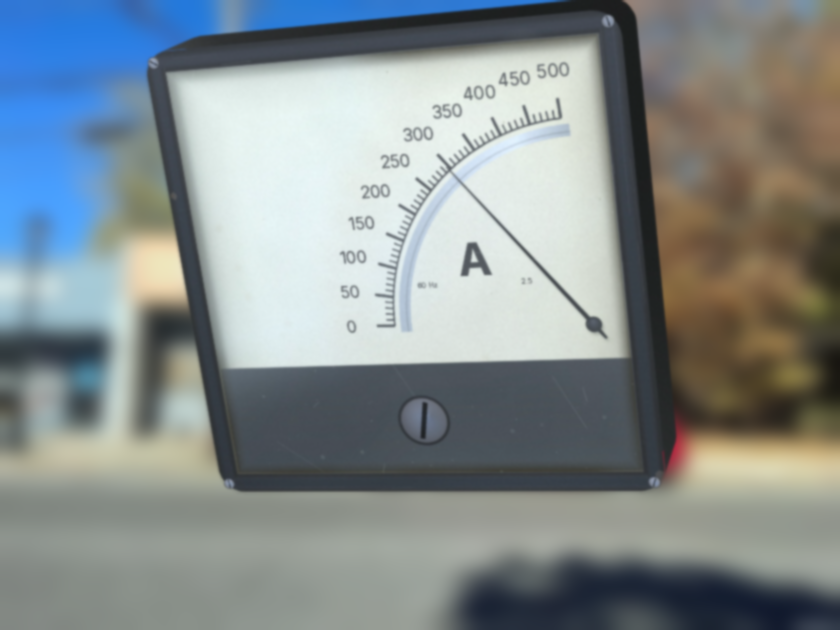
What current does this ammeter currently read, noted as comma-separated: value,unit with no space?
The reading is 300,A
